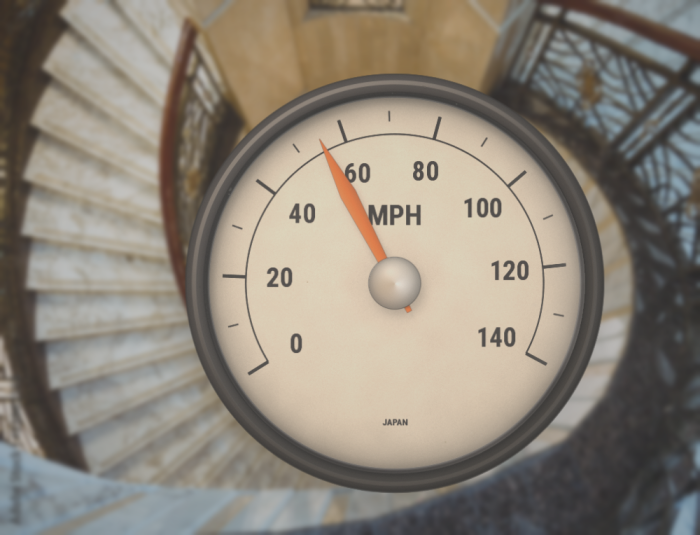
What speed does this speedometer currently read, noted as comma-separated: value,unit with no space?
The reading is 55,mph
